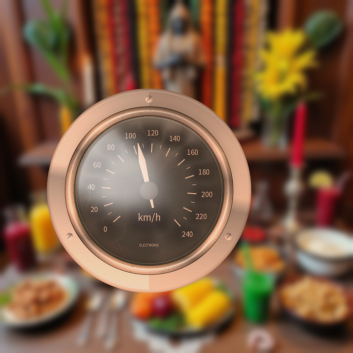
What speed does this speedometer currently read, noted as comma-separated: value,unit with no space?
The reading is 105,km/h
